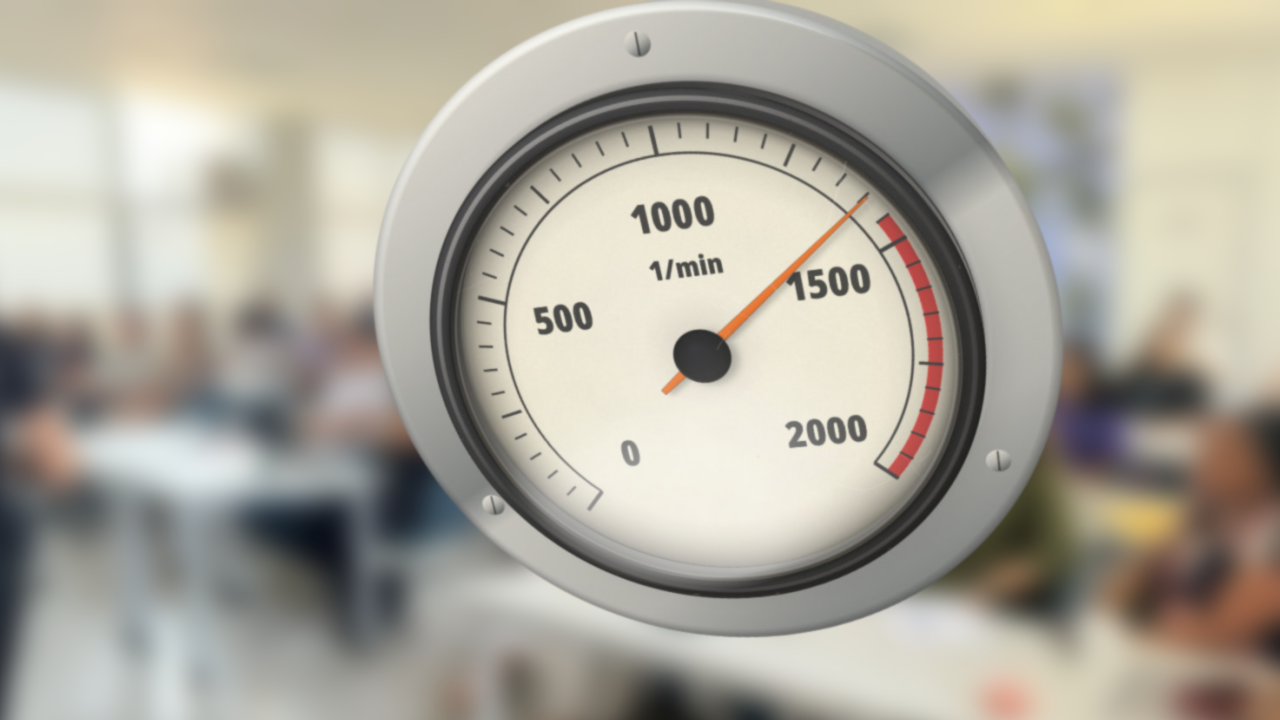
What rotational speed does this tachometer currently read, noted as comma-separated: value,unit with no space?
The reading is 1400,rpm
